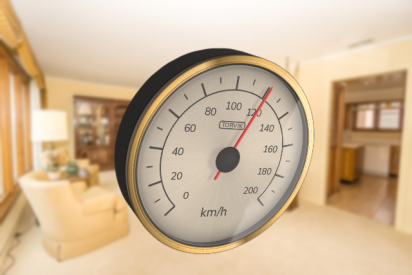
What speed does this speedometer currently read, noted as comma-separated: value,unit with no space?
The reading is 120,km/h
